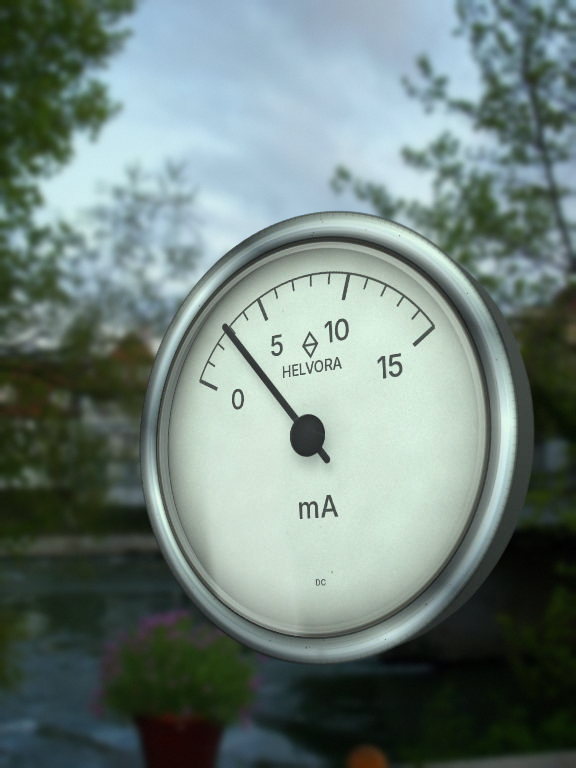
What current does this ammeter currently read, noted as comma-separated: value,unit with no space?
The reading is 3,mA
